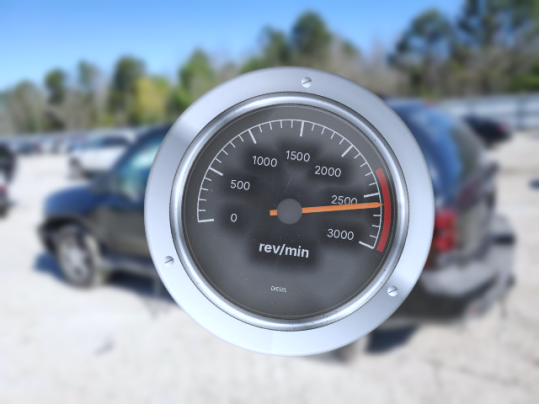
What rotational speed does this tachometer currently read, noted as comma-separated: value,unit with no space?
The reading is 2600,rpm
